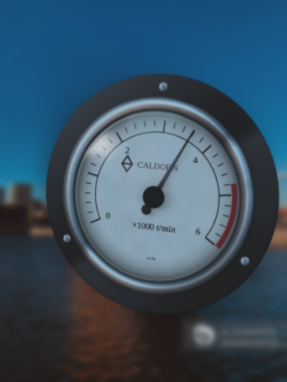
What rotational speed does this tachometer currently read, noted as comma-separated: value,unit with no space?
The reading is 3600,rpm
